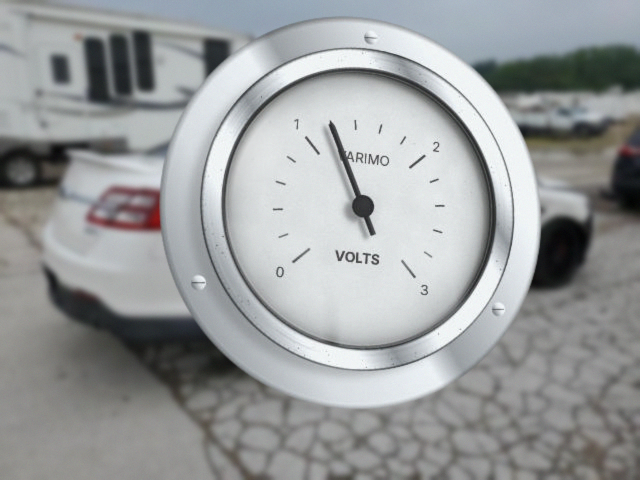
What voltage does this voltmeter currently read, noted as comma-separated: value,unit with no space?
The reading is 1.2,V
